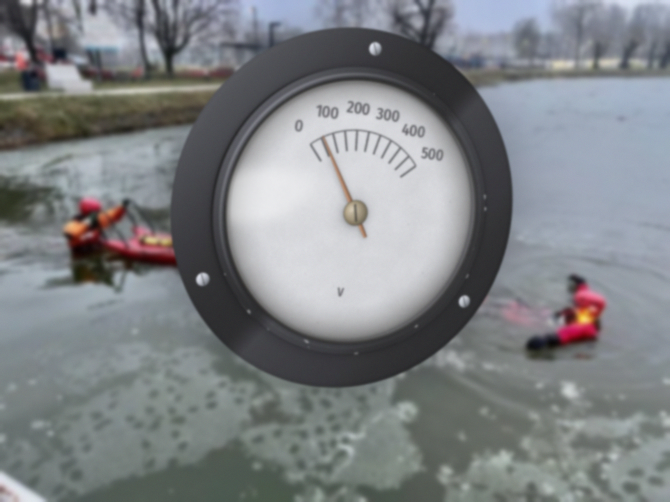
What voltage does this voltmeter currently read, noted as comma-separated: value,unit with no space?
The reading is 50,V
